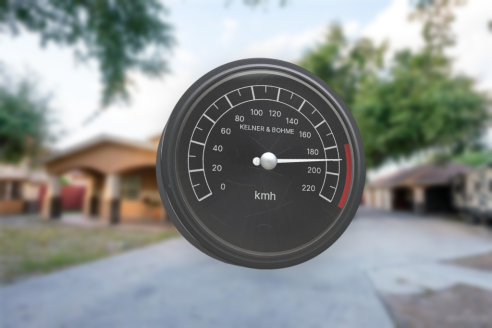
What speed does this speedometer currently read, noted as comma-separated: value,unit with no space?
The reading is 190,km/h
